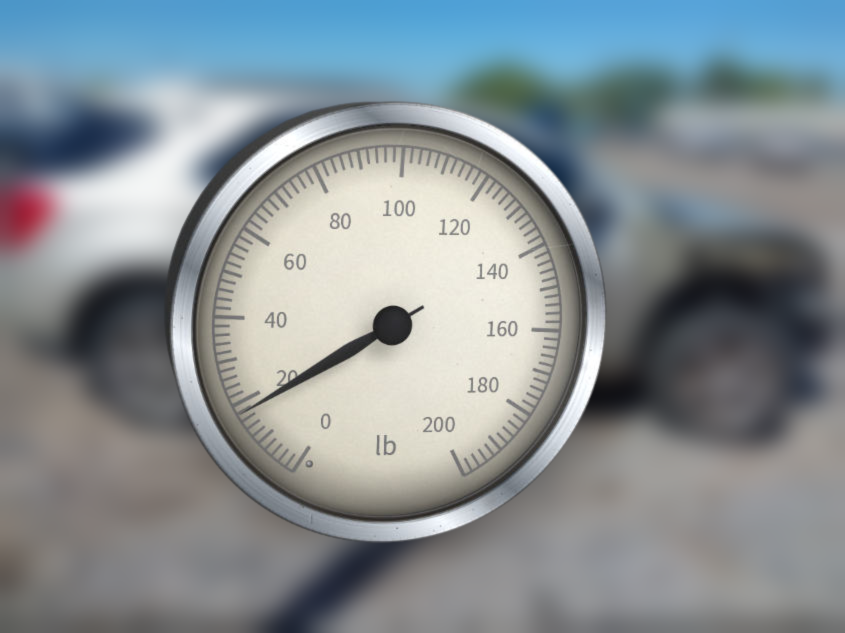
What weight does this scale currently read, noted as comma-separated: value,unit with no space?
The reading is 18,lb
